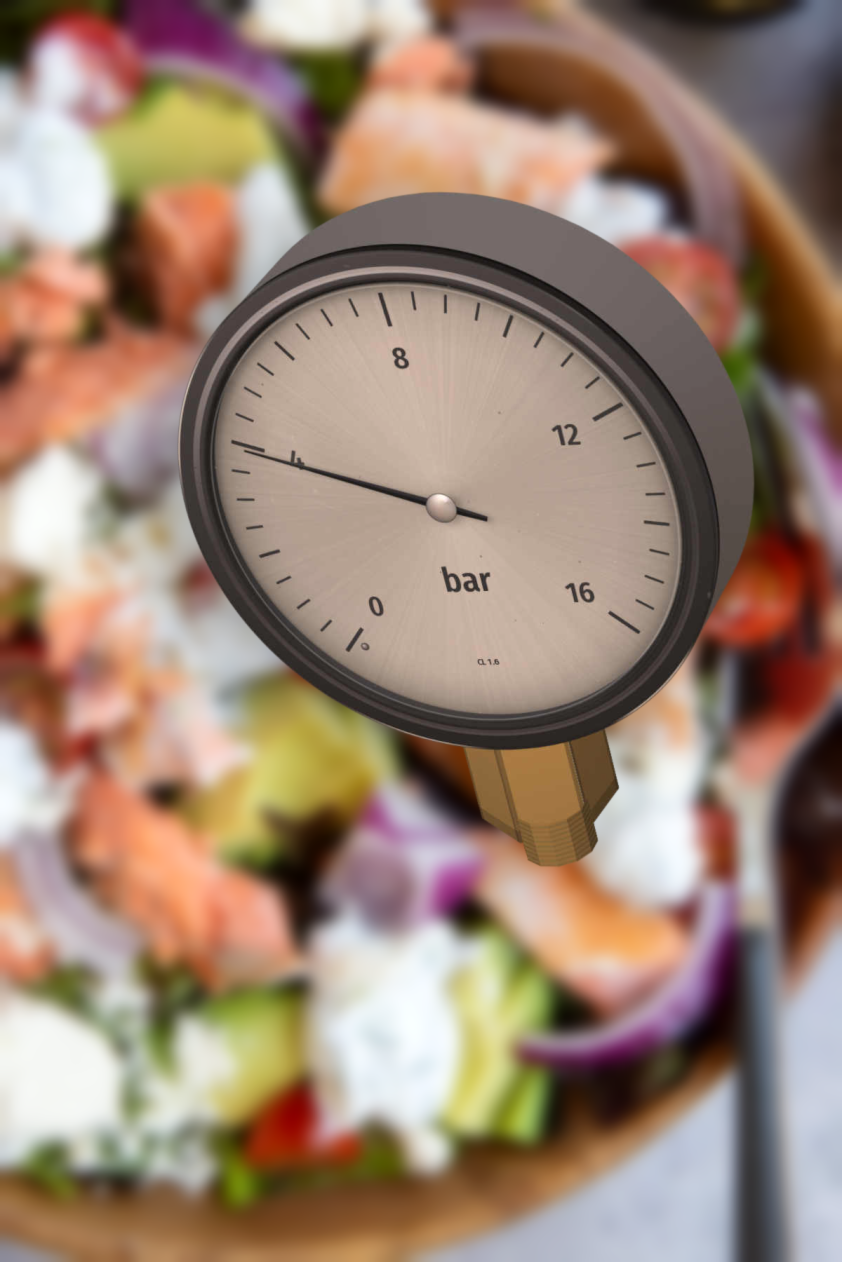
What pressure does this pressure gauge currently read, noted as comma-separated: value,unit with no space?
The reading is 4,bar
